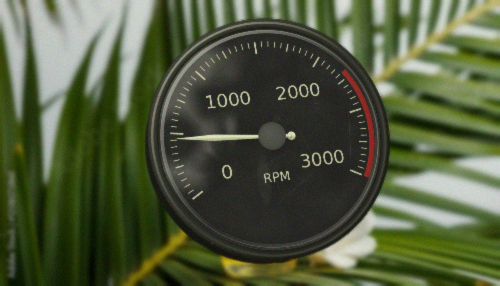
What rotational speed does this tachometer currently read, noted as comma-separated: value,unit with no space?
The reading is 450,rpm
